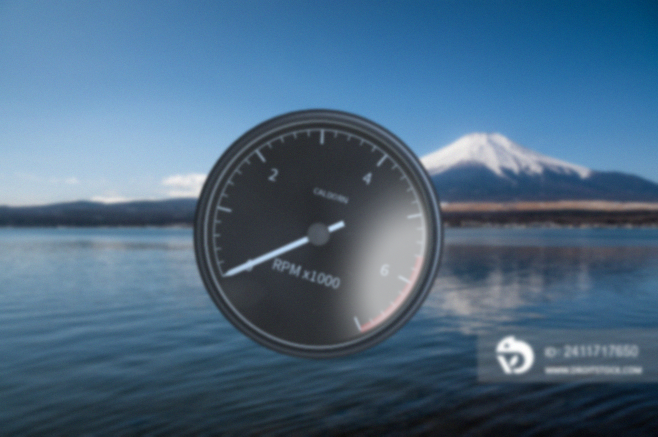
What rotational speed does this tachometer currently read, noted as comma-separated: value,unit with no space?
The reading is 0,rpm
